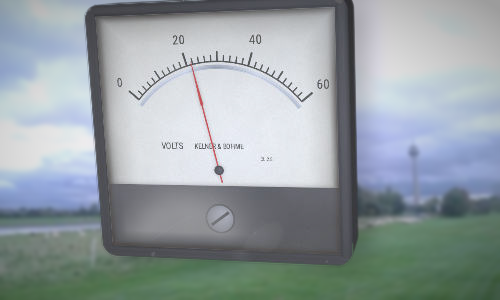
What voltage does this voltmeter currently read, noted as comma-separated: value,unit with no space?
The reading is 22,V
